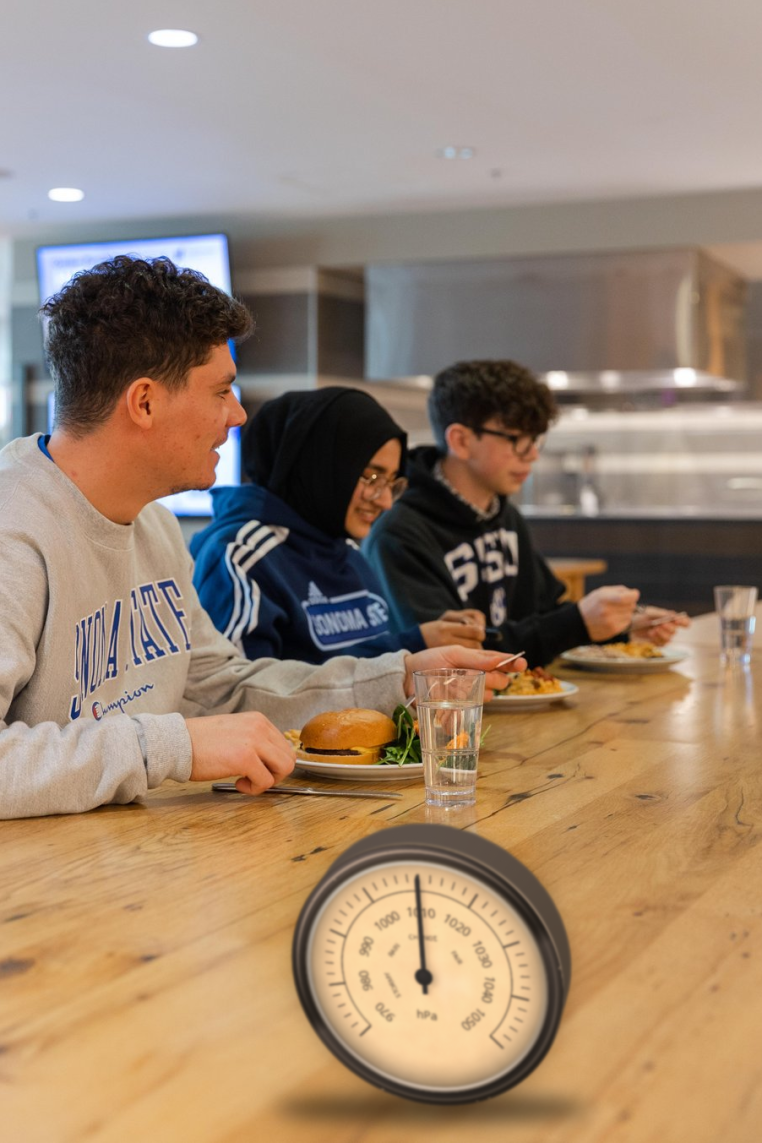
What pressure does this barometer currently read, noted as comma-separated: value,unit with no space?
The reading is 1010,hPa
